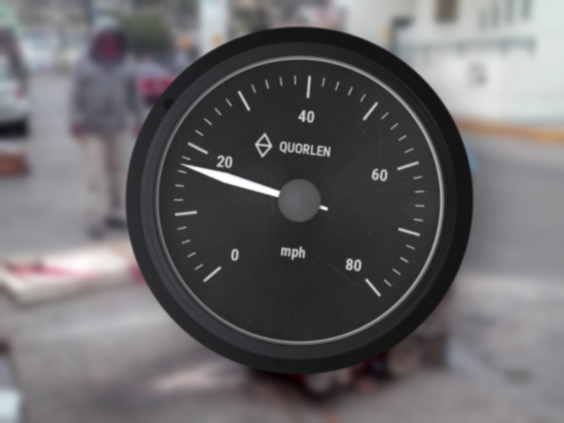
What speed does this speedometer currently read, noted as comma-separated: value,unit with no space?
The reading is 17,mph
